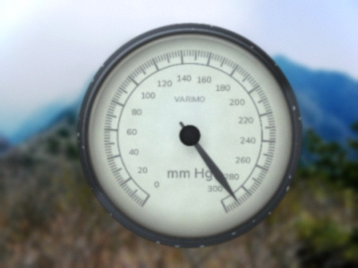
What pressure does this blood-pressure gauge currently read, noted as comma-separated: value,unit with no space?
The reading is 290,mmHg
